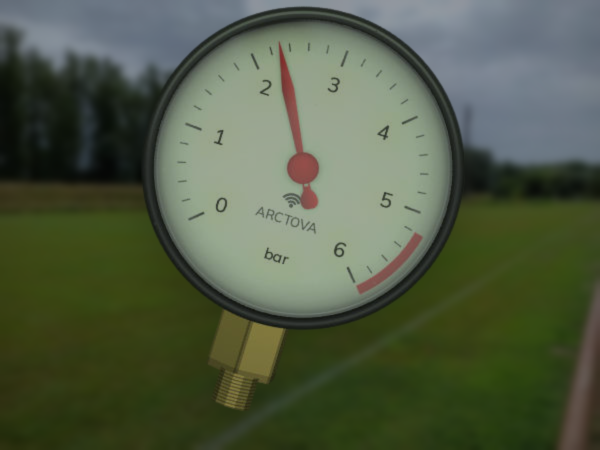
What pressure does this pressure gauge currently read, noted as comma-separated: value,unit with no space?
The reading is 2.3,bar
